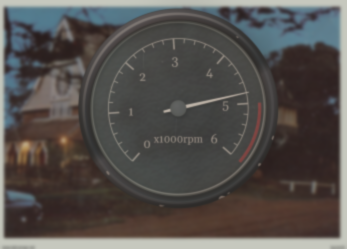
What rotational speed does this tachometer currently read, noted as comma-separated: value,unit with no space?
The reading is 4800,rpm
